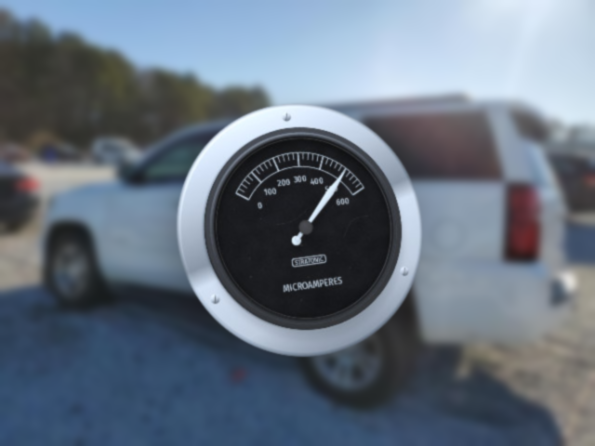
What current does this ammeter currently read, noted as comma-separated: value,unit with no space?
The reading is 500,µA
